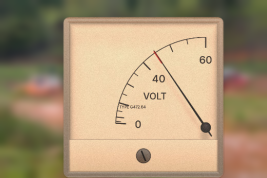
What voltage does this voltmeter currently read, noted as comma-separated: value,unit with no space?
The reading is 45,V
